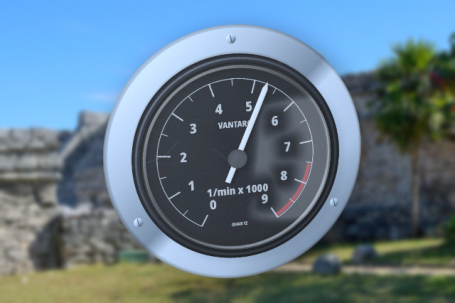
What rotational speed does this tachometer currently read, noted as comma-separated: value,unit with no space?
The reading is 5250,rpm
